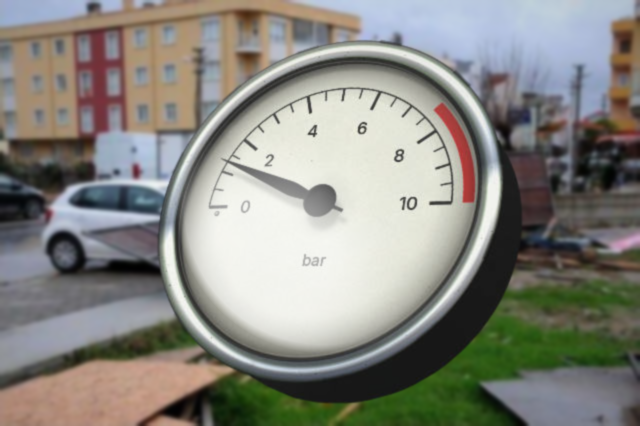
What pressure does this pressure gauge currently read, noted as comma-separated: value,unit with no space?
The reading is 1.25,bar
